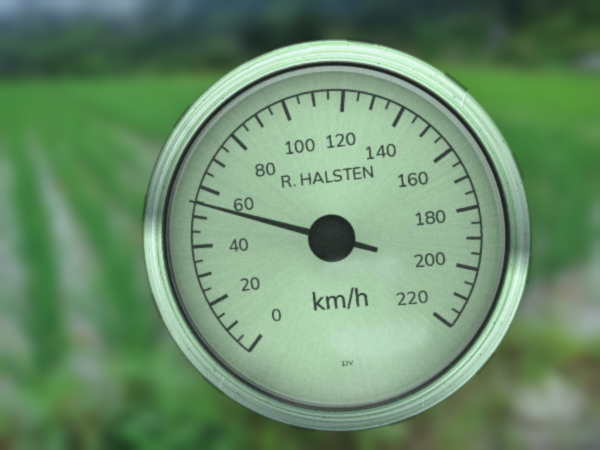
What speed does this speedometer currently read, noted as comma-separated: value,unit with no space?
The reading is 55,km/h
